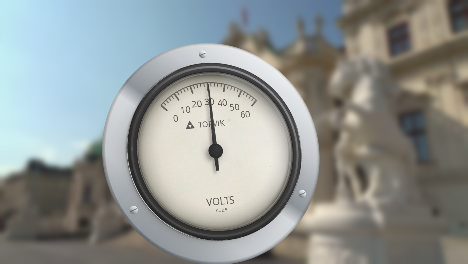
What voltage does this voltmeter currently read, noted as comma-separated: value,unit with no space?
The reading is 30,V
